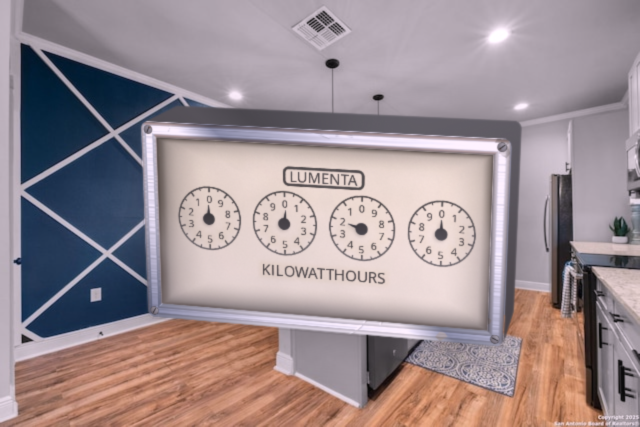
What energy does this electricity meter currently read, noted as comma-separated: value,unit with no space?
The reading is 20,kWh
